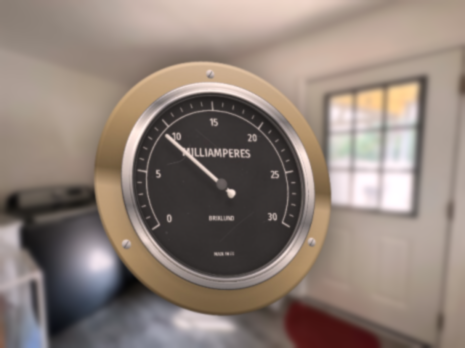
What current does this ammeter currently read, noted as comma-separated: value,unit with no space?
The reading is 9,mA
